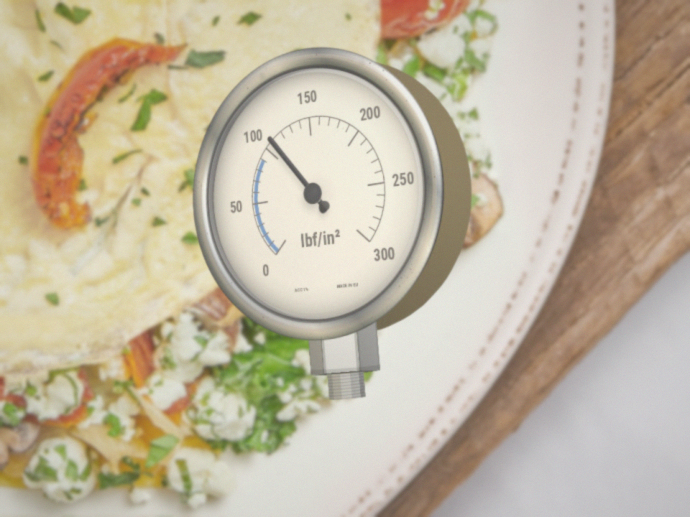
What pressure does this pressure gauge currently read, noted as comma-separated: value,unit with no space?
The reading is 110,psi
